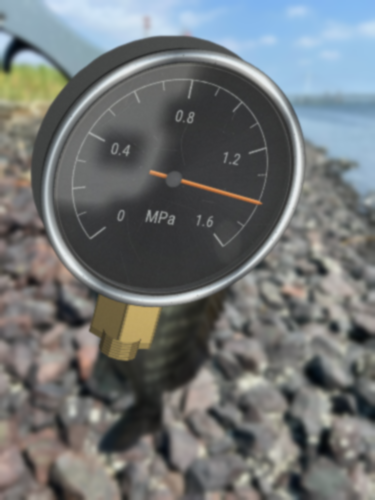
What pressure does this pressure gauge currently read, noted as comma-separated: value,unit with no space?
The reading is 1.4,MPa
